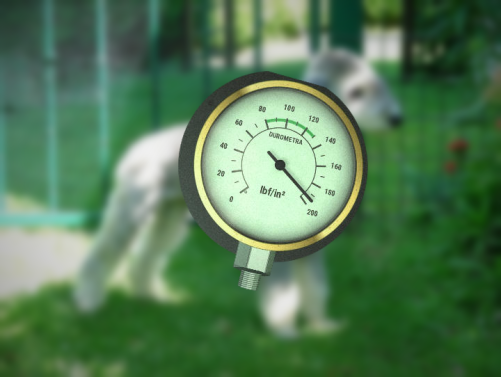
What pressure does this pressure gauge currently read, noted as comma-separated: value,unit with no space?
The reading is 195,psi
